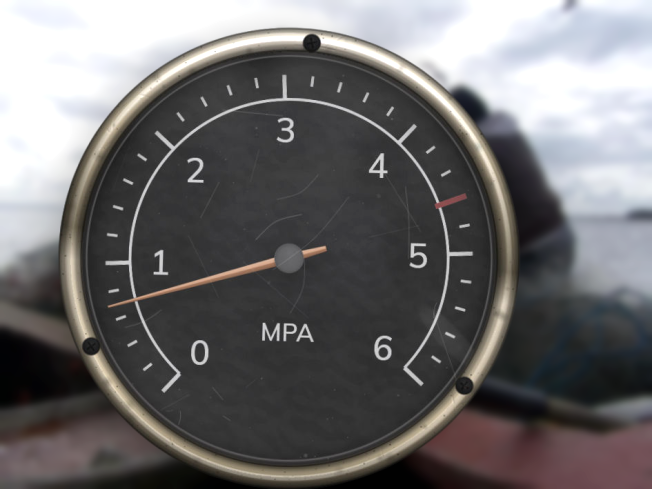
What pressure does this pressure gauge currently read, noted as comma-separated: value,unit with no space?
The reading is 0.7,MPa
